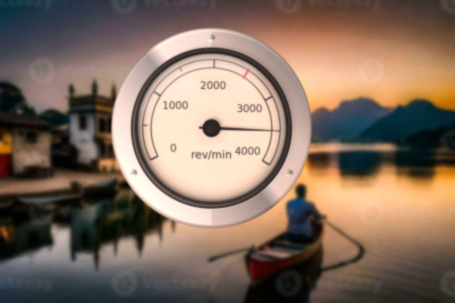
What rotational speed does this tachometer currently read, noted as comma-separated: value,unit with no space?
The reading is 3500,rpm
